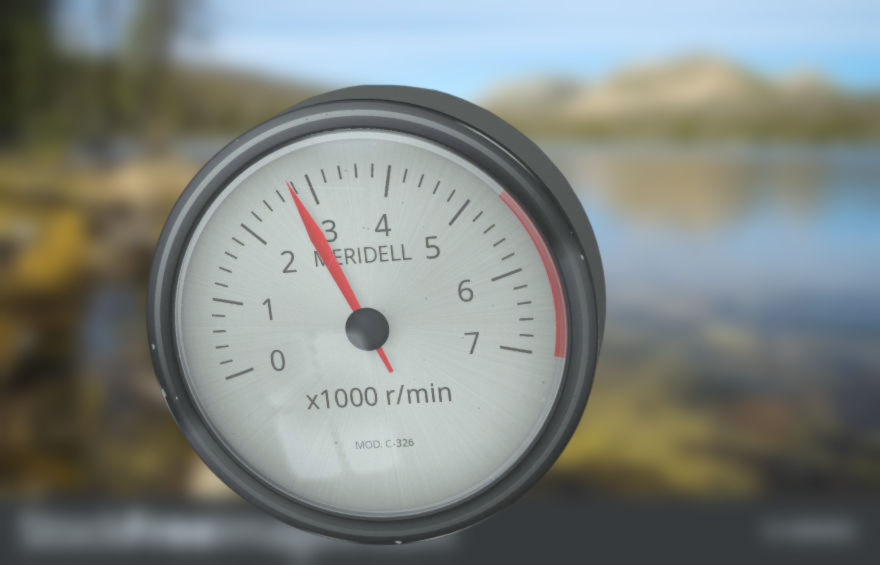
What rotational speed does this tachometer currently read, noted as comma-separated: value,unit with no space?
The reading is 2800,rpm
